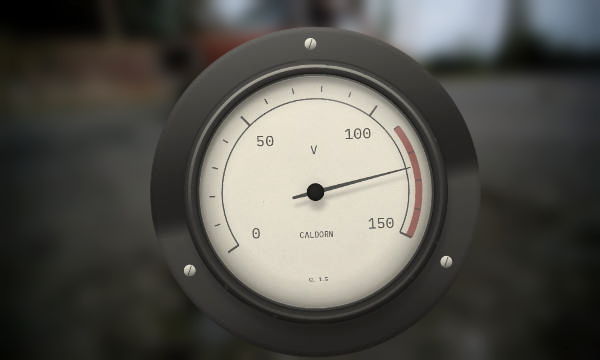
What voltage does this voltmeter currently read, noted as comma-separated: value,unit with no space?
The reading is 125,V
